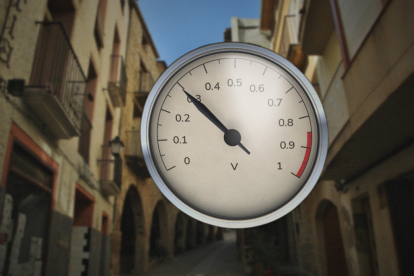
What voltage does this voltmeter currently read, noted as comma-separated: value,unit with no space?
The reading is 0.3,V
